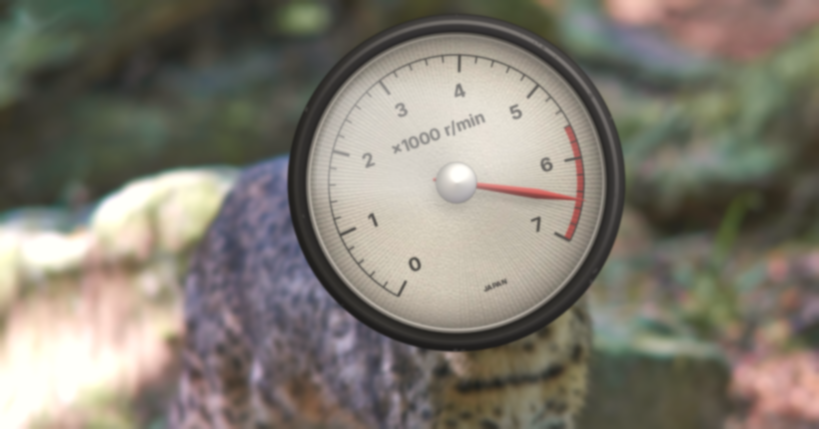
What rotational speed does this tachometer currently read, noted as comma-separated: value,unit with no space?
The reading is 6500,rpm
